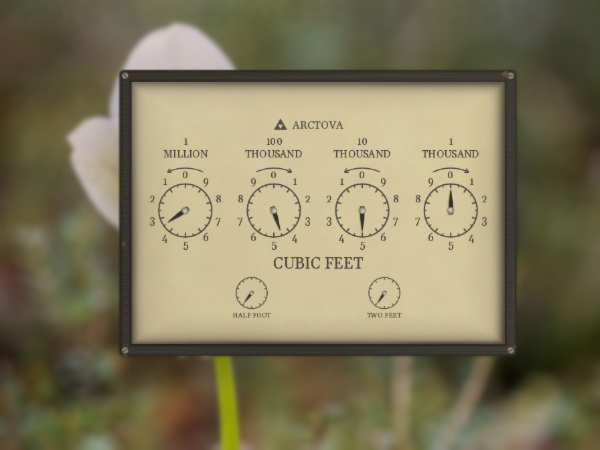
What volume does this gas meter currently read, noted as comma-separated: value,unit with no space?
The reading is 345000,ft³
